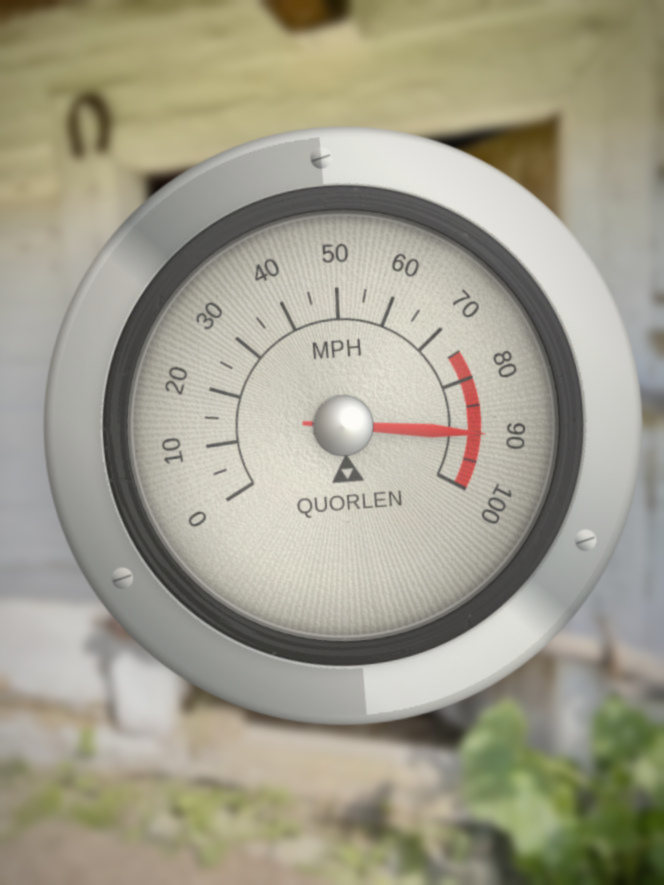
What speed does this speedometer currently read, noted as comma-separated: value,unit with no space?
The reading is 90,mph
